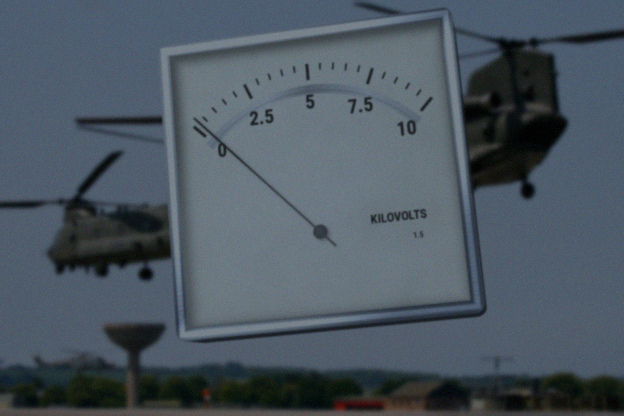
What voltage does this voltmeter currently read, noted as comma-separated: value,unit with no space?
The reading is 0.25,kV
